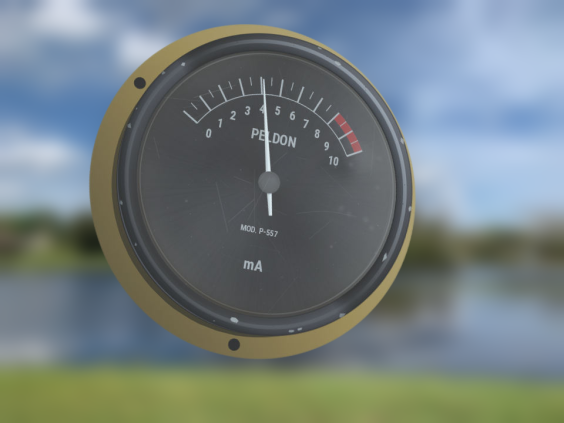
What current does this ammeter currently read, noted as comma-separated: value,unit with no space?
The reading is 4,mA
